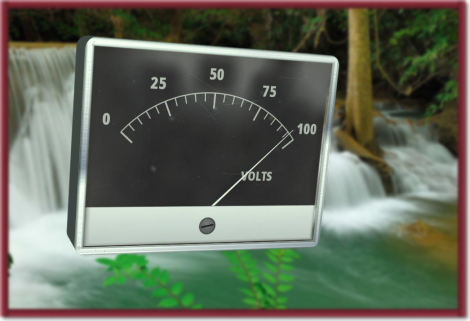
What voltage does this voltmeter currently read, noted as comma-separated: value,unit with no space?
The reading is 95,V
